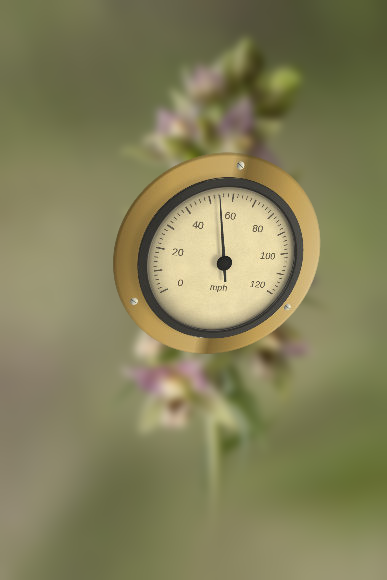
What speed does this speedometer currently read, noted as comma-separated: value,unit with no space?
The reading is 54,mph
